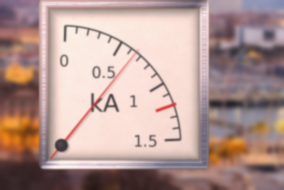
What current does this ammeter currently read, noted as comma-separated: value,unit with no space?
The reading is 0.65,kA
